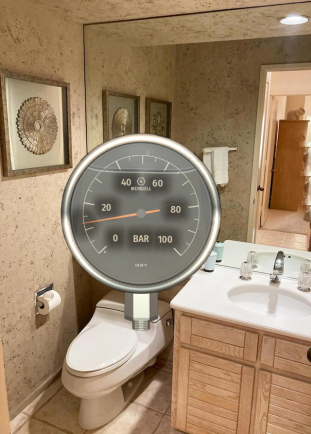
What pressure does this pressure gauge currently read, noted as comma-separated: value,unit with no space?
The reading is 12.5,bar
